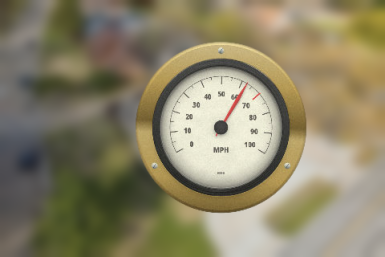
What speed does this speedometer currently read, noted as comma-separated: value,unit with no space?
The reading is 62.5,mph
